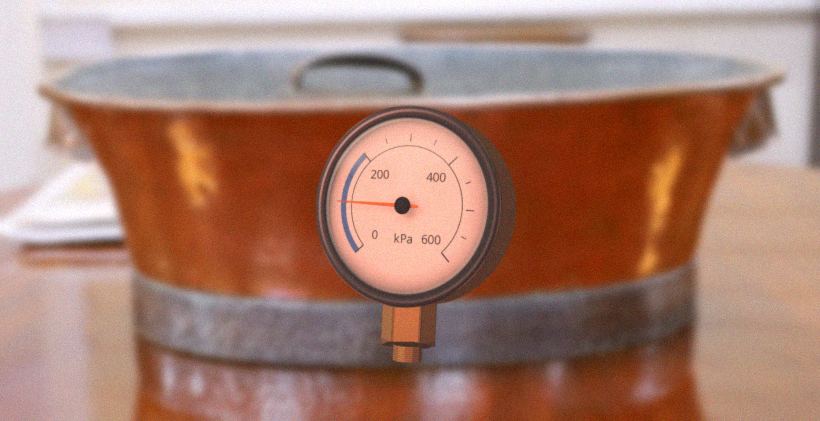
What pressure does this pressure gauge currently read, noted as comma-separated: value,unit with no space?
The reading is 100,kPa
